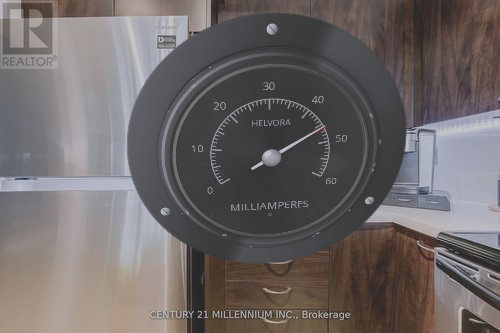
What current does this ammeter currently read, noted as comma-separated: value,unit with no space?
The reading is 45,mA
